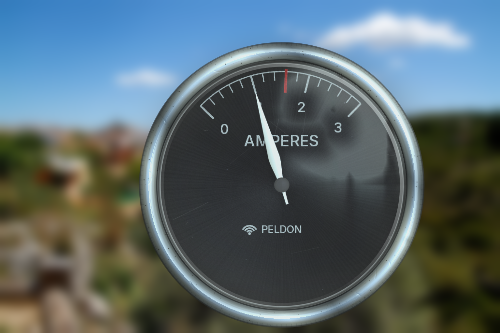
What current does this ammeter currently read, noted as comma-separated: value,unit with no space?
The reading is 1,A
